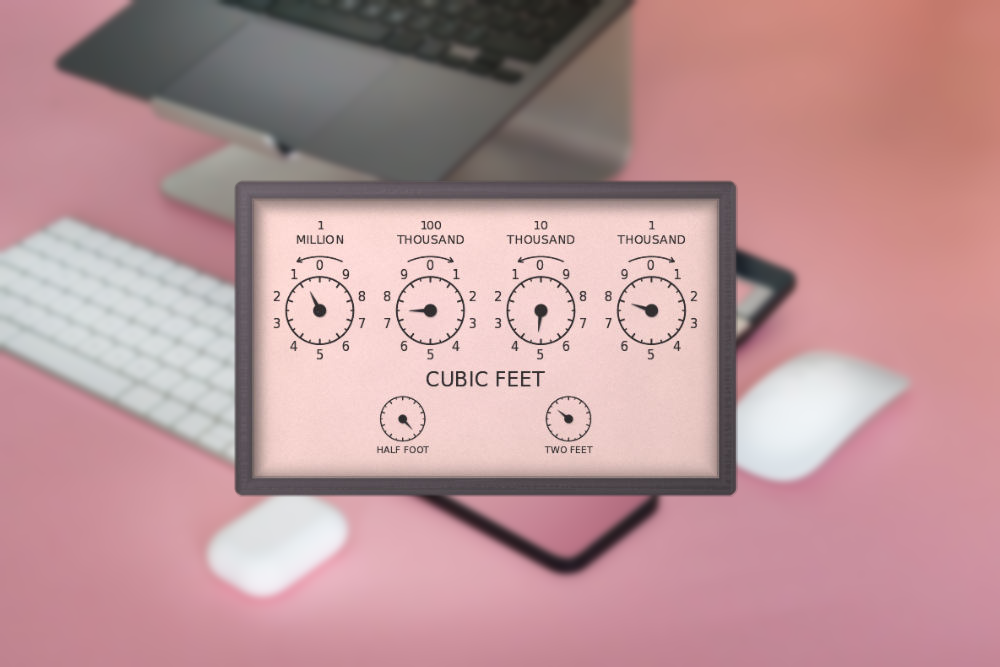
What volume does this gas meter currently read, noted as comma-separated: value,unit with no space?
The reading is 74800,ft³
